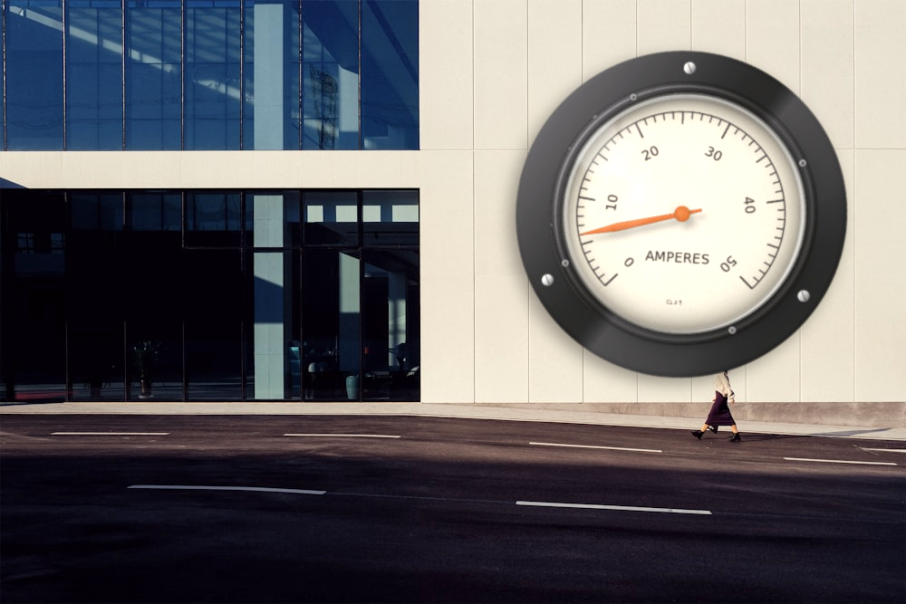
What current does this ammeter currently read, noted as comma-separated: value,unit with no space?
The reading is 6,A
